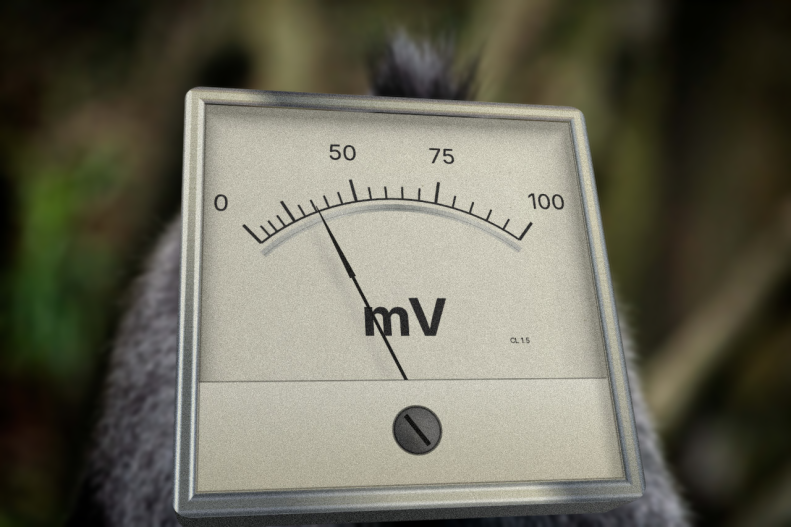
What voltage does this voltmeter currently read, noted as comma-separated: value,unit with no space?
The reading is 35,mV
